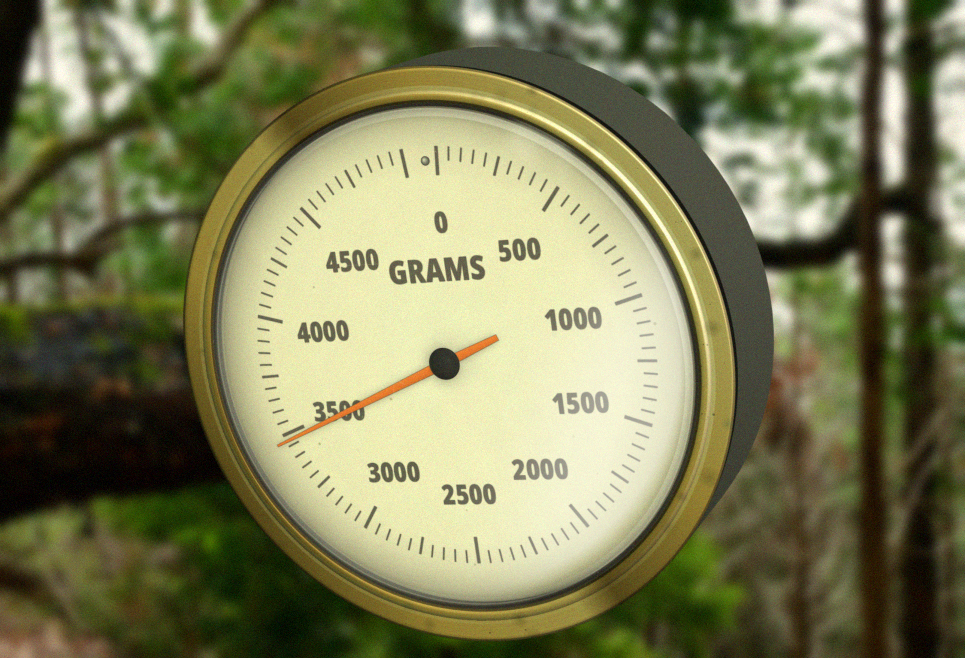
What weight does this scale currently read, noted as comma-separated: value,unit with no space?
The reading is 3475,g
